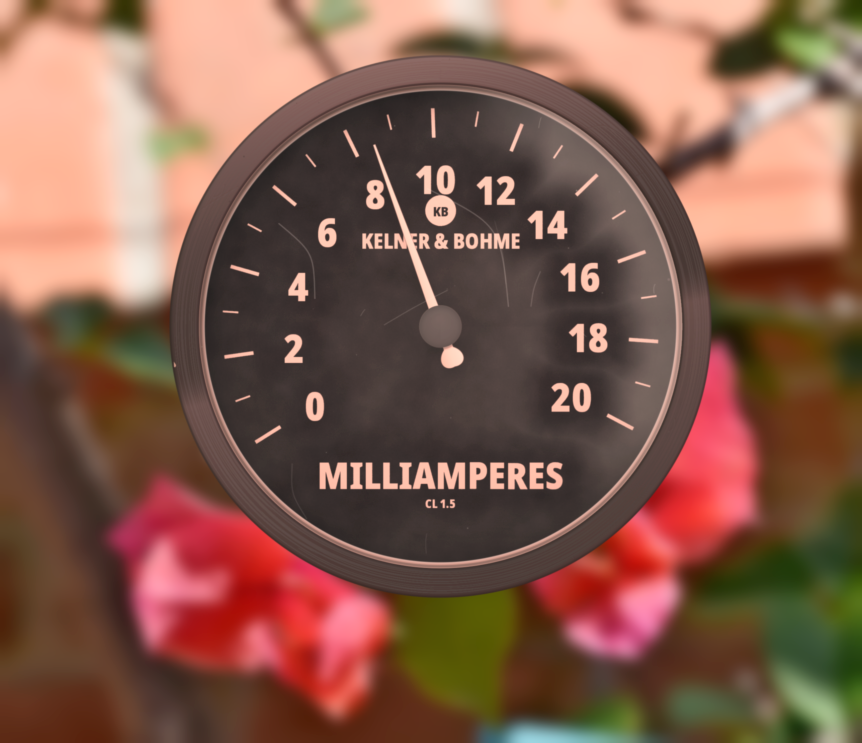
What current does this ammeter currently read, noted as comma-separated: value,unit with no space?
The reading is 8.5,mA
